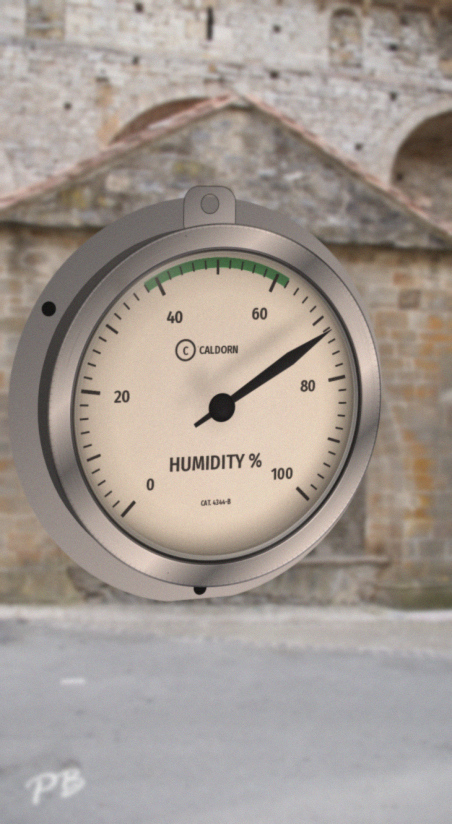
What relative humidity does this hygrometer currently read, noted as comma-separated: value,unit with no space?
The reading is 72,%
